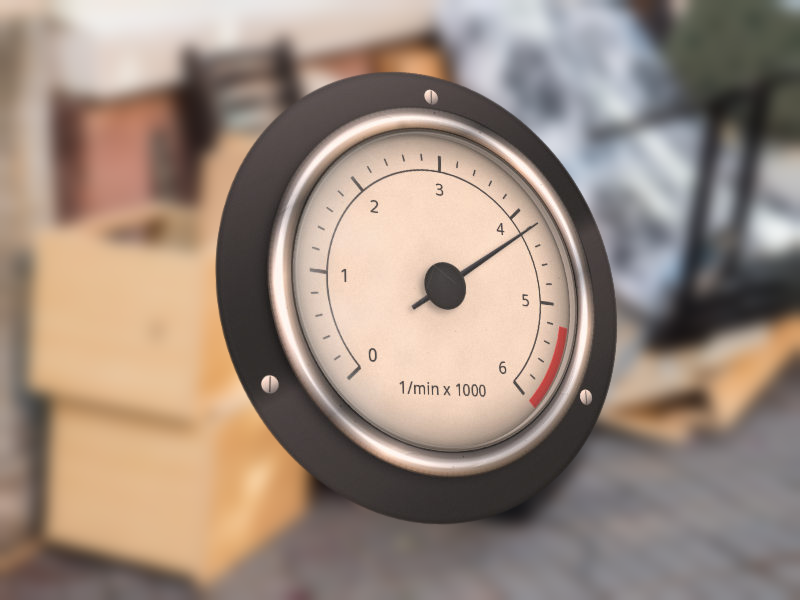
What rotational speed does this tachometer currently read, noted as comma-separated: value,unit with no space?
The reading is 4200,rpm
